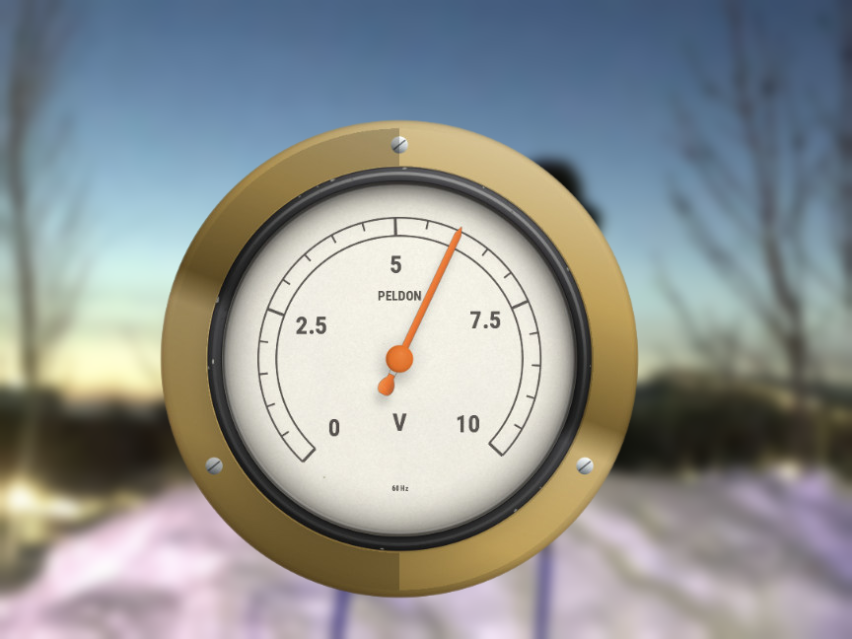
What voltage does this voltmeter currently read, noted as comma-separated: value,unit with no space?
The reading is 6,V
